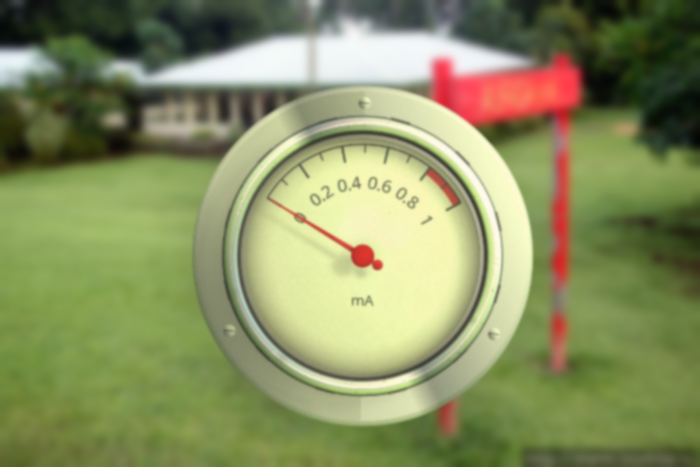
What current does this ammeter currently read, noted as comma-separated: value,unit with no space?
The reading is 0,mA
